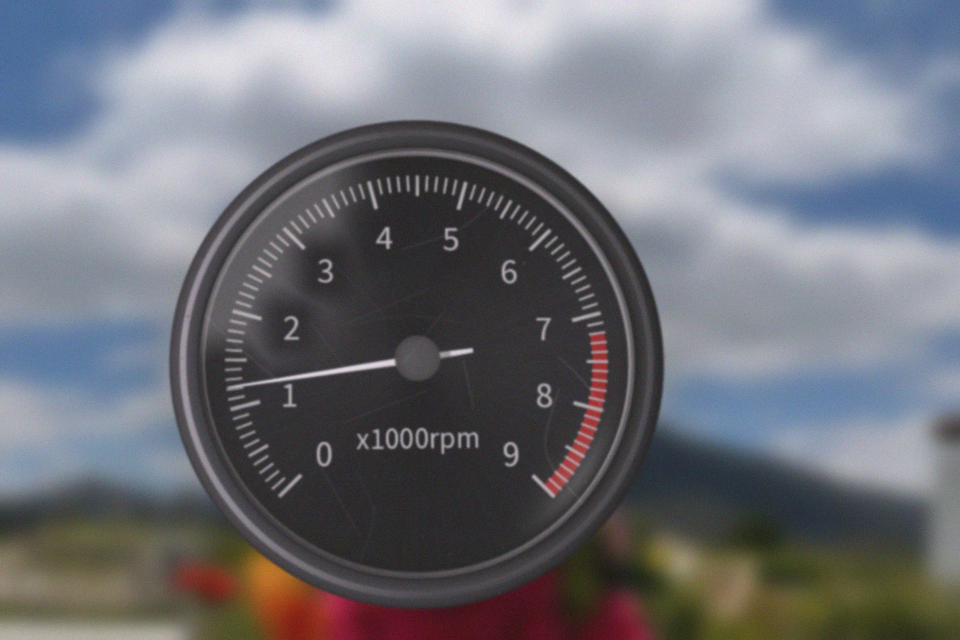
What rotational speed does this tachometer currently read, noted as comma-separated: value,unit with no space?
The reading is 1200,rpm
